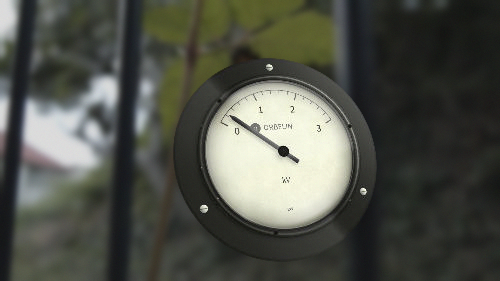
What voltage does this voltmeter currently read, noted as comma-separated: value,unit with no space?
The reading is 0.2,kV
